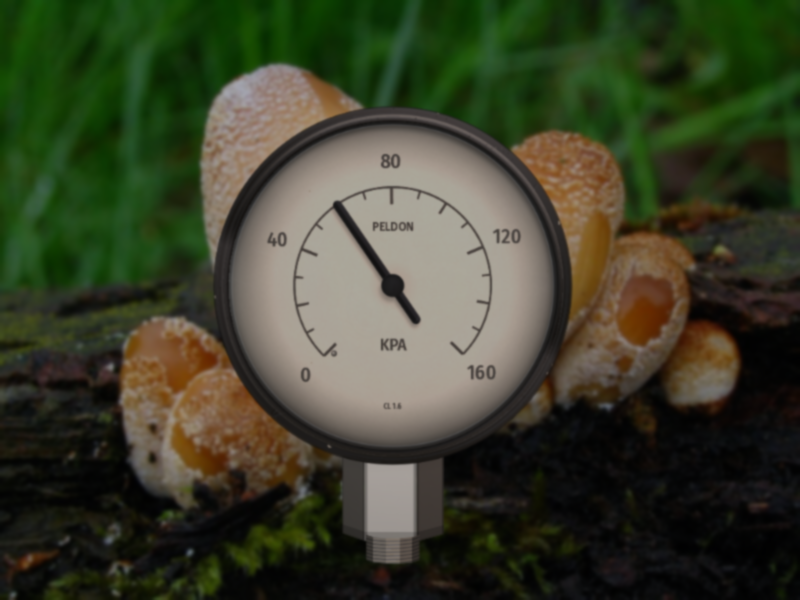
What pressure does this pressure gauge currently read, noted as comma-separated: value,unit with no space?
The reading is 60,kPa
